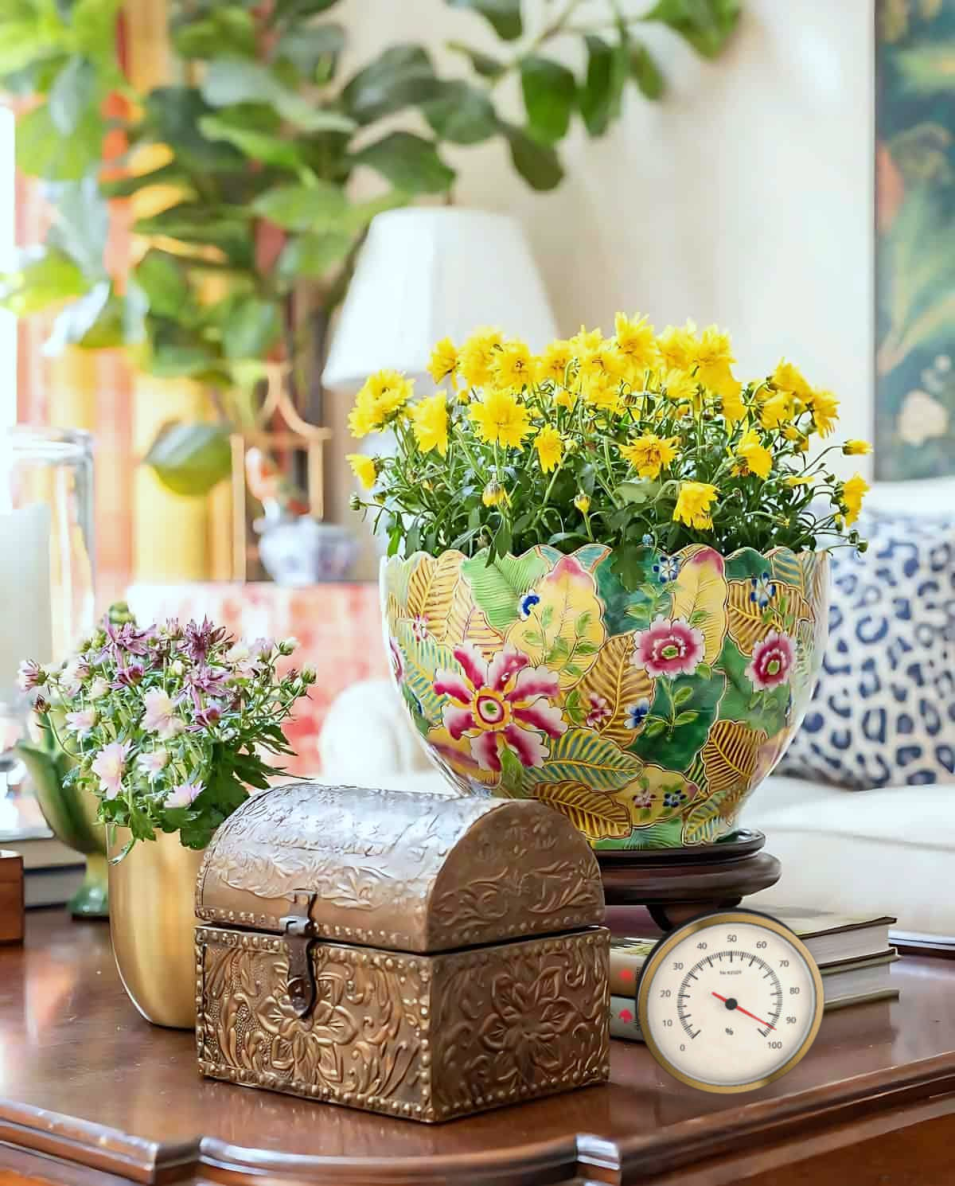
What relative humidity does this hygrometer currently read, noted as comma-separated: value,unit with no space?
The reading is 95,%
